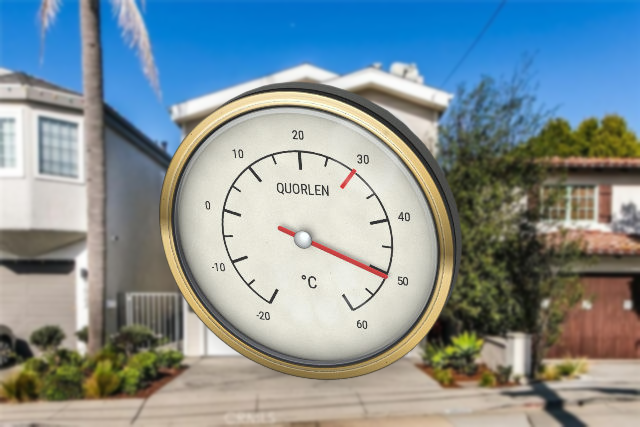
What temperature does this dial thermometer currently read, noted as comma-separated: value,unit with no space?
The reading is 50,°C
